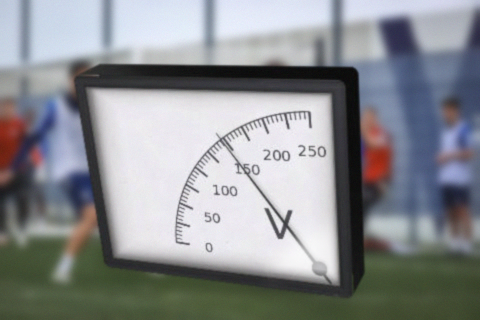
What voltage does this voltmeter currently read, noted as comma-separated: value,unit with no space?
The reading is 150,V
